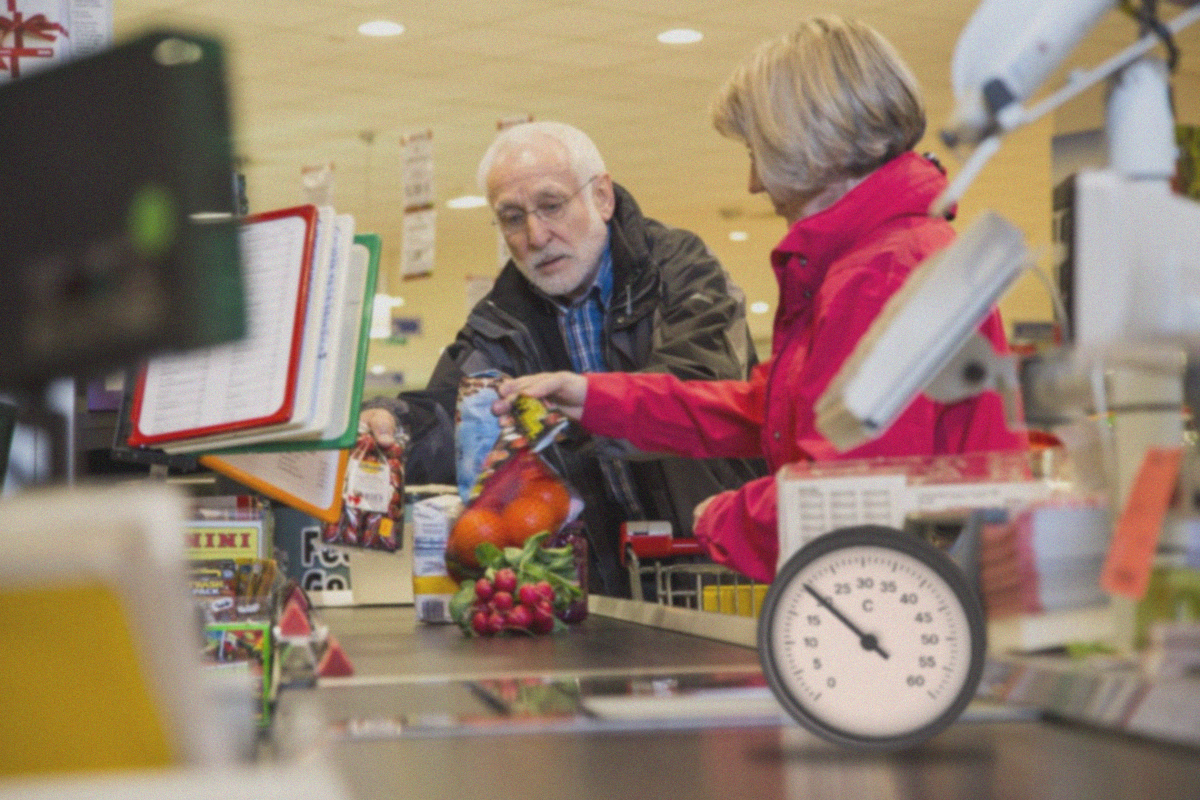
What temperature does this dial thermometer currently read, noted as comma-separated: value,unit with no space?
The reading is 20,°C
